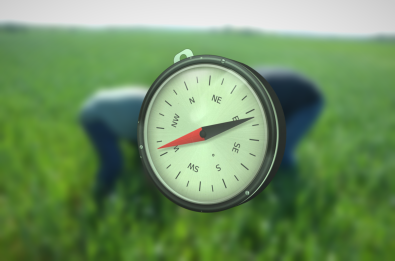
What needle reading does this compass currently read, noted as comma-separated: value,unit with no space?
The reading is 277.5,°
